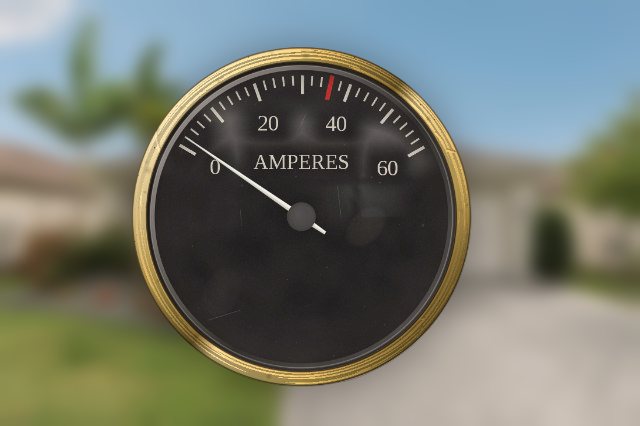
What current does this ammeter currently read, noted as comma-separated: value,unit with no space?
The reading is 2,A
